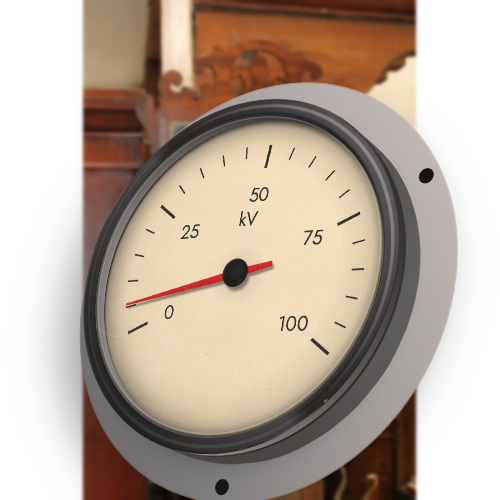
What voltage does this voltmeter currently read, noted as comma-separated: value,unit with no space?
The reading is 5,kV
